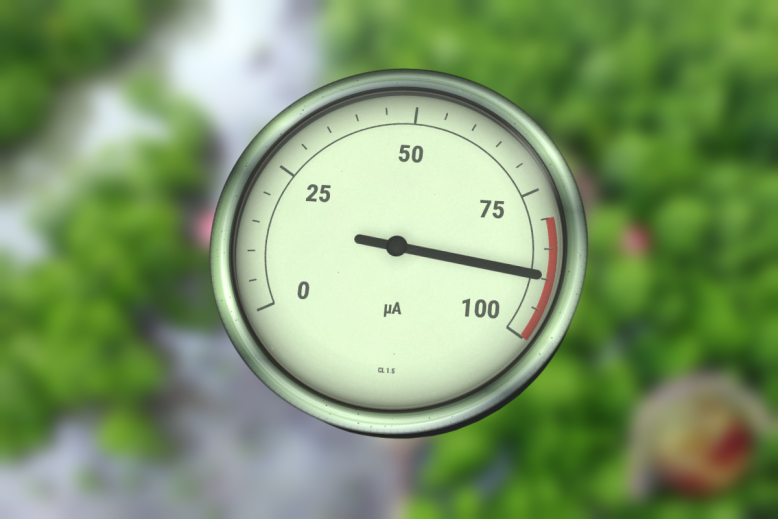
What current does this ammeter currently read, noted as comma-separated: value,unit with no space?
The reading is 90,µA
